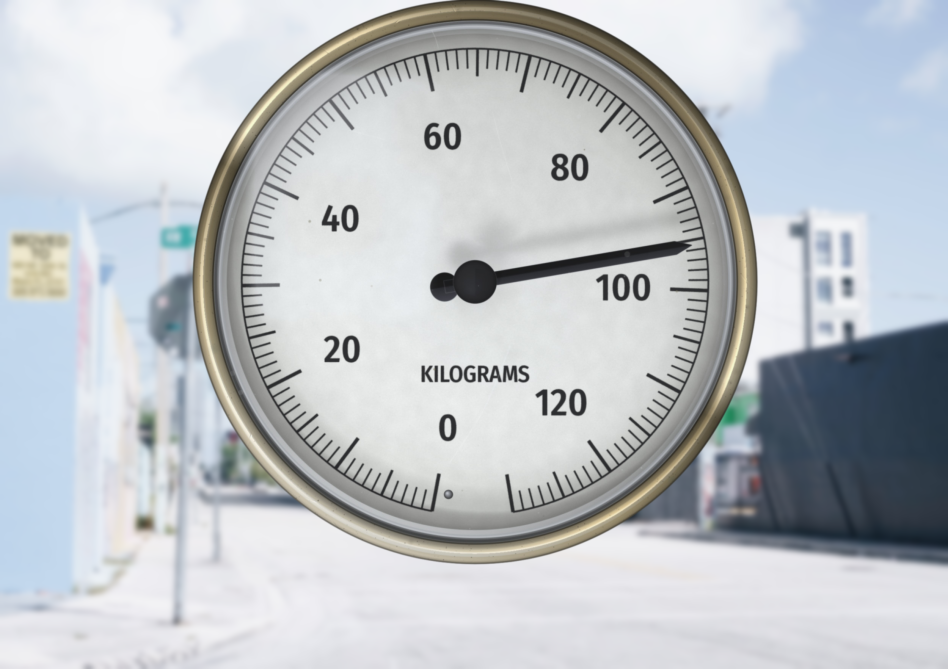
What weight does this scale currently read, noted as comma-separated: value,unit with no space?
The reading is 95.5,kg
